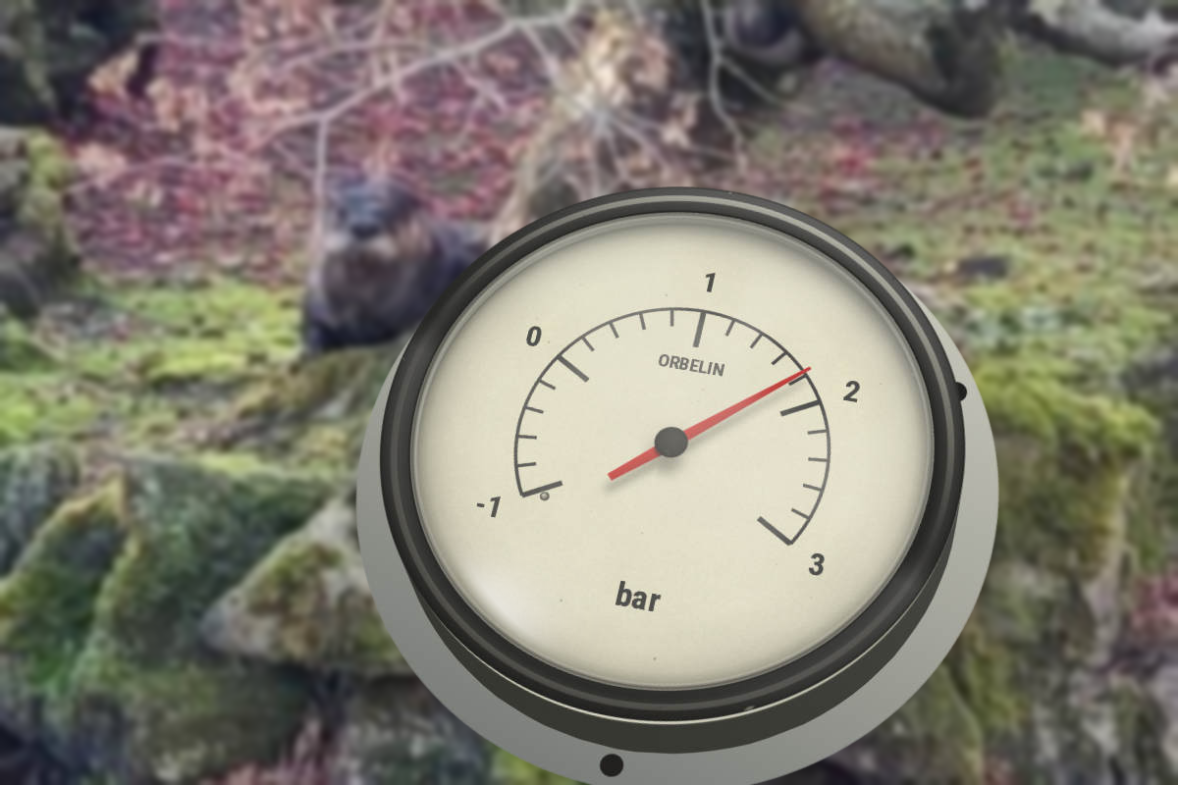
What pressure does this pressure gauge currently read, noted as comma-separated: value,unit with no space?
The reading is 1.8,bar
